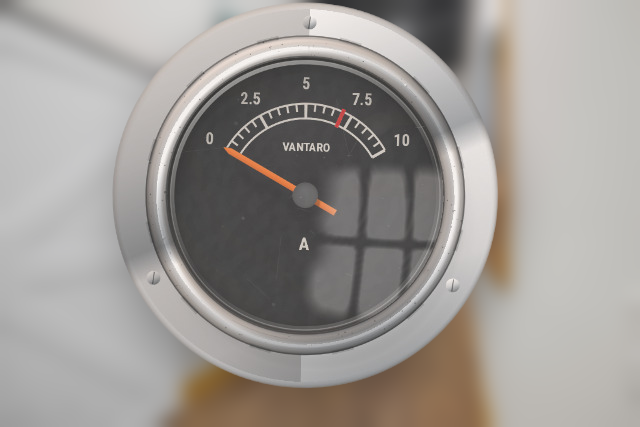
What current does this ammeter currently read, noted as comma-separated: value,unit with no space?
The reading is 0,A
